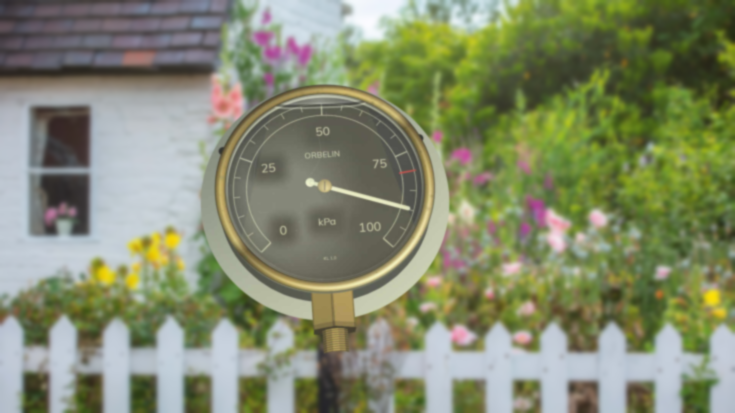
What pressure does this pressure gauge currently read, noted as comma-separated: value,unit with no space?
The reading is 90,kPa
